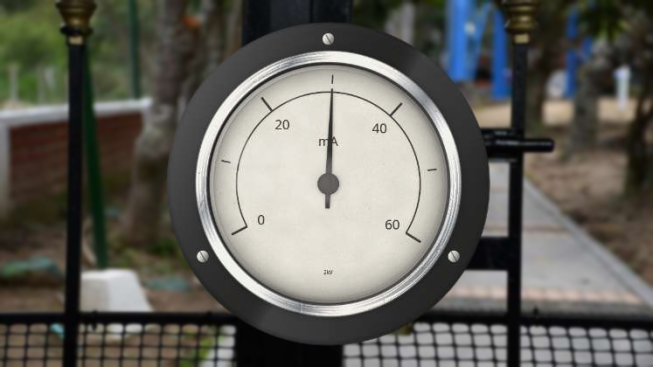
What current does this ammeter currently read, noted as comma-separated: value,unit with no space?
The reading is 30,mA
